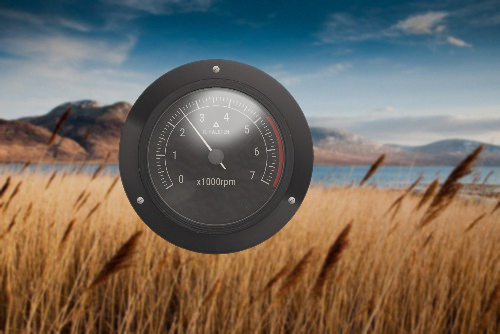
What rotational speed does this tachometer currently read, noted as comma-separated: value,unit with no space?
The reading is 2500,rpm
